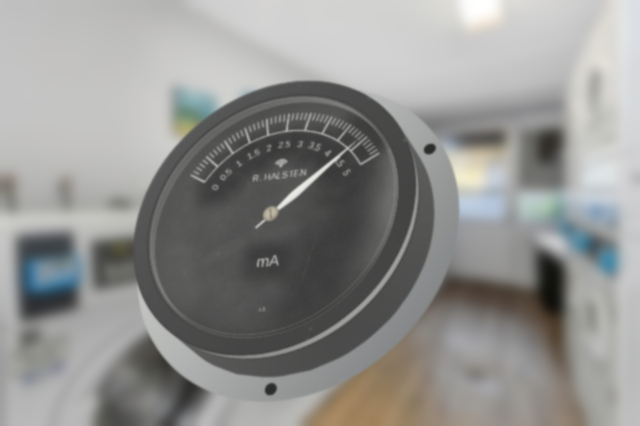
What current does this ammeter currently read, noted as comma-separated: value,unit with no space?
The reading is 4.5,mA
